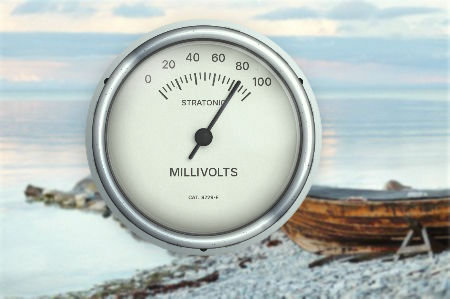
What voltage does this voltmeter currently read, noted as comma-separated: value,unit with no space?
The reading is 85,mV
